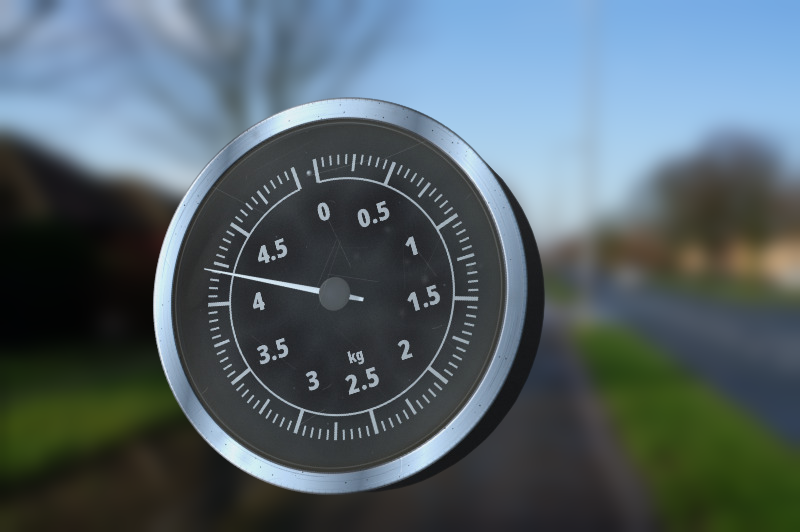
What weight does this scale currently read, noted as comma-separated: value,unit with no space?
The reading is 4.2,kg
